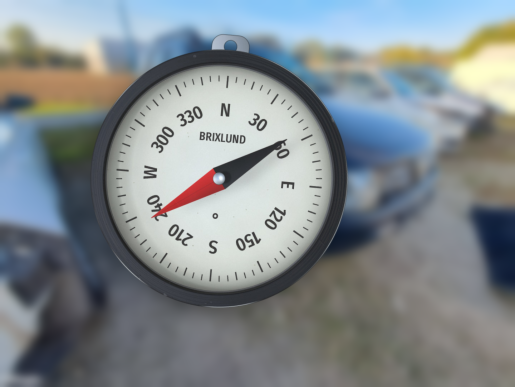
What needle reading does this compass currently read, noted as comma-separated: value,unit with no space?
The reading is 235,°
